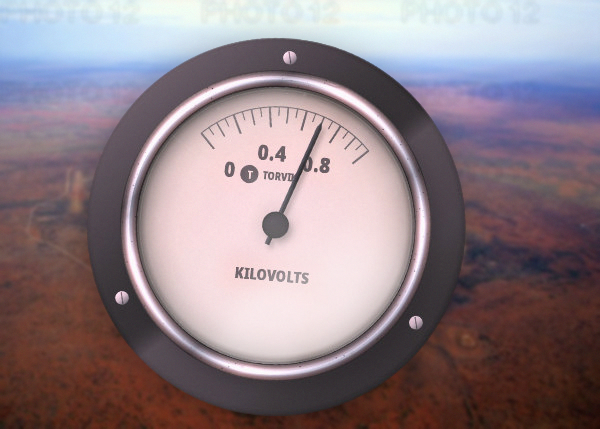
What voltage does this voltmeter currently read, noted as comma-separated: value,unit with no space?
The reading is 0.7,kV
